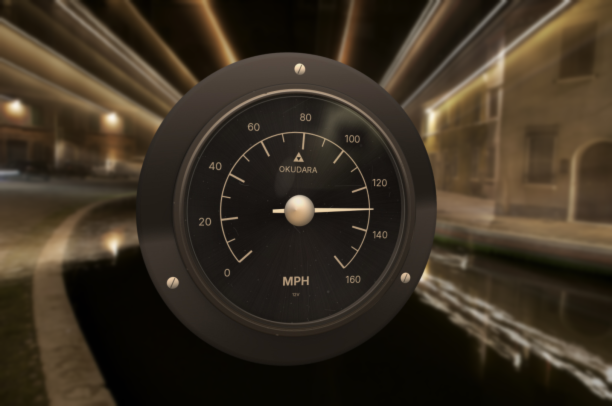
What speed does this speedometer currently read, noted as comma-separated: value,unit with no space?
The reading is 130,mph
